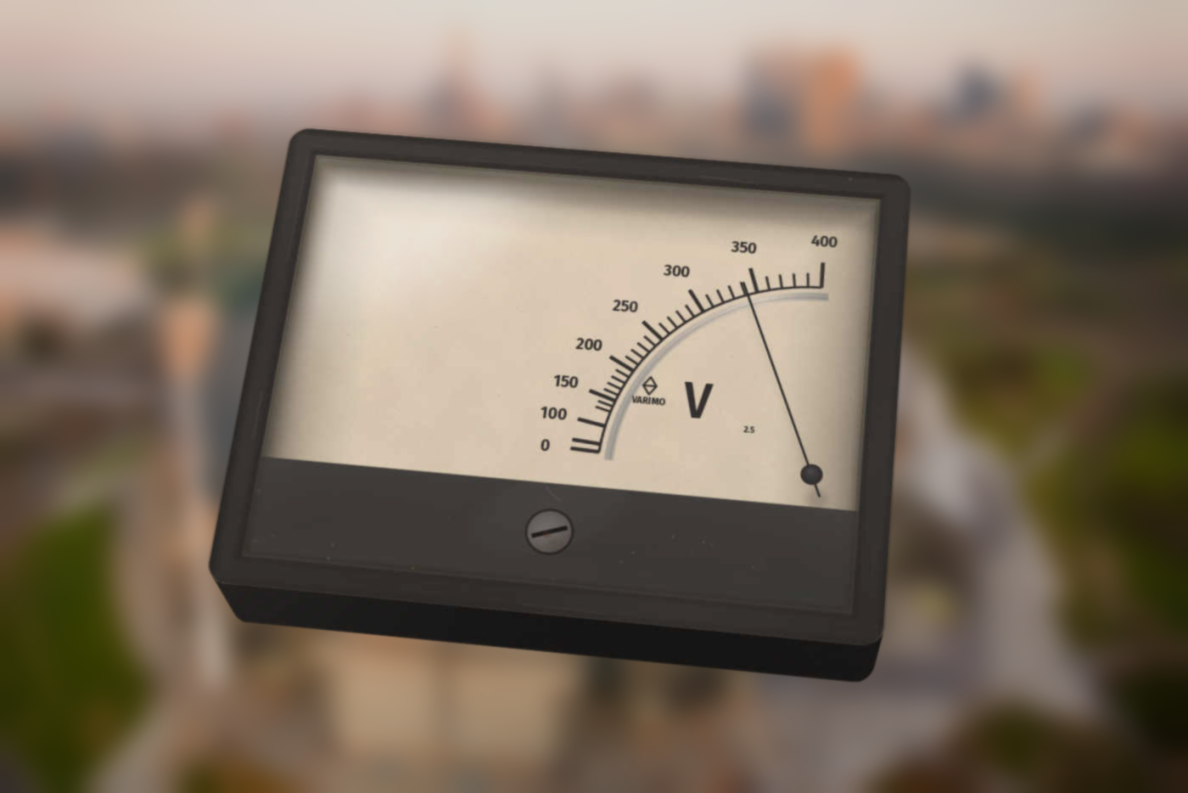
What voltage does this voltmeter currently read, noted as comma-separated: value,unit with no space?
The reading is 340,V
